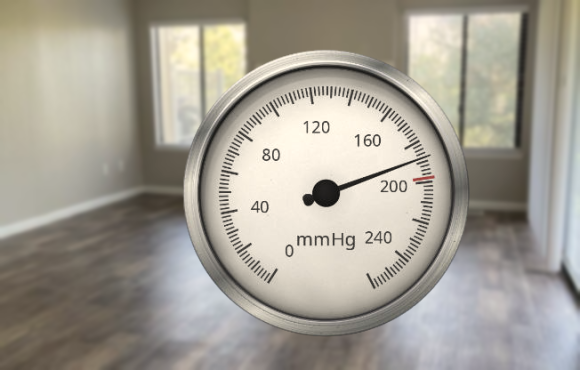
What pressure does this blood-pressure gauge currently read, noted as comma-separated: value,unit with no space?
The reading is 188,mmHg
